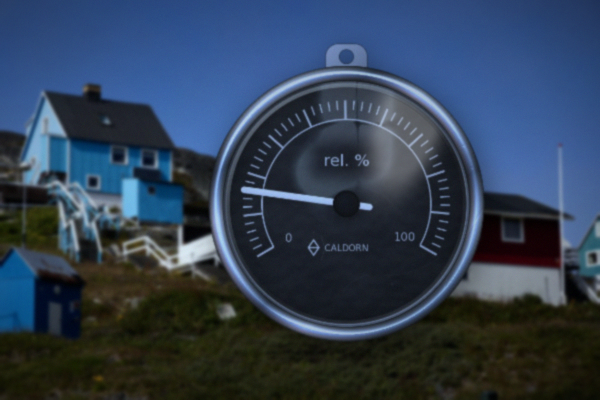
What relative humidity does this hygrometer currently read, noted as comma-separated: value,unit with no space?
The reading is 16,%
